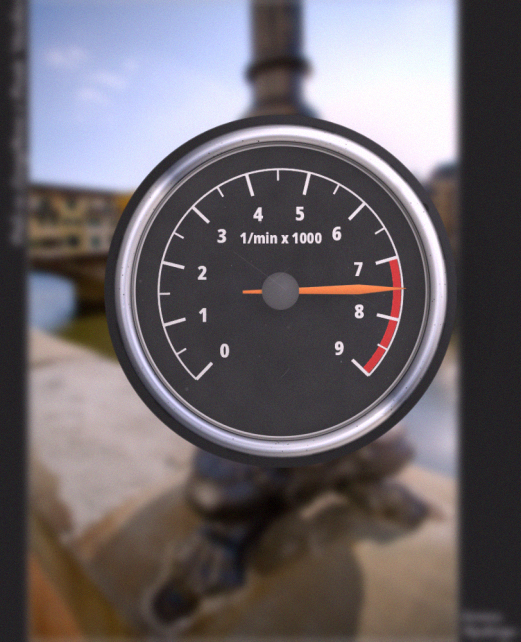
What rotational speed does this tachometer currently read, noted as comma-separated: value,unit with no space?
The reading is 7500,rpm
